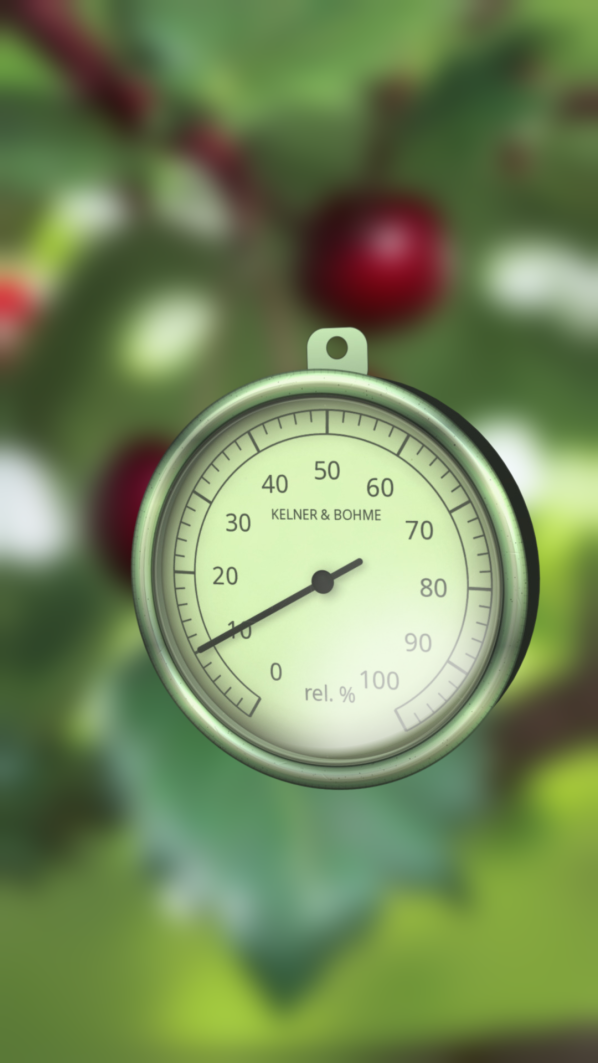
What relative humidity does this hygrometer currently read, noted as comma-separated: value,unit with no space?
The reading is 10,%
